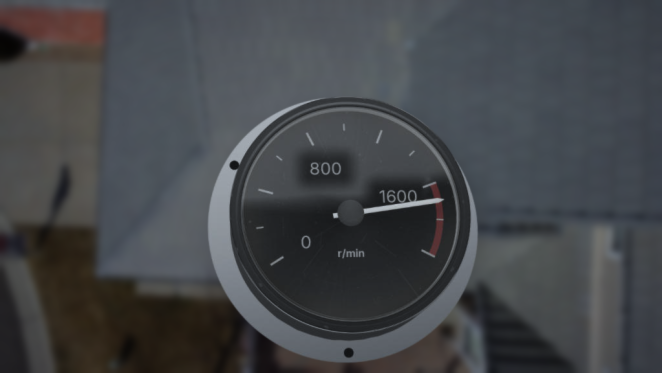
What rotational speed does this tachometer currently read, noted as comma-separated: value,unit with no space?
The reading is 1700,rpm
